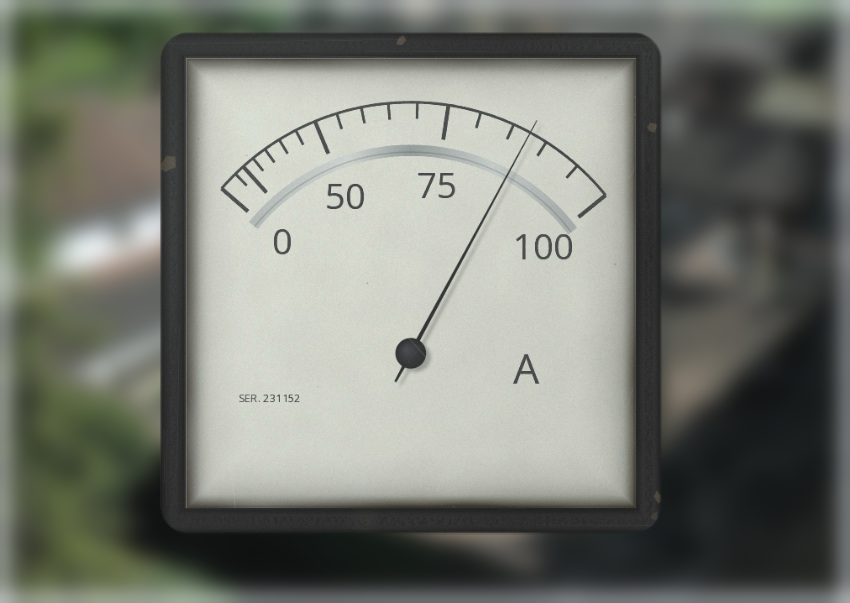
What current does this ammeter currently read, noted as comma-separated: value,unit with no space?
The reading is 87.5,A
